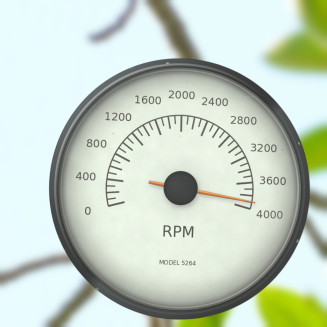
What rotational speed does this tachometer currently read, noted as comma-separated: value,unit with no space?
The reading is 3900,rpm
